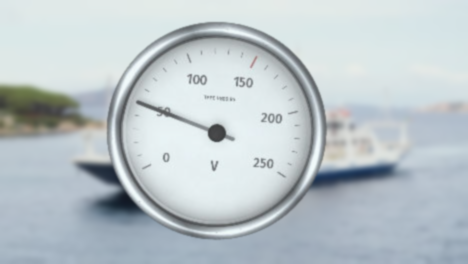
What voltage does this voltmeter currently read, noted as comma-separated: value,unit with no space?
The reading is 50,V
